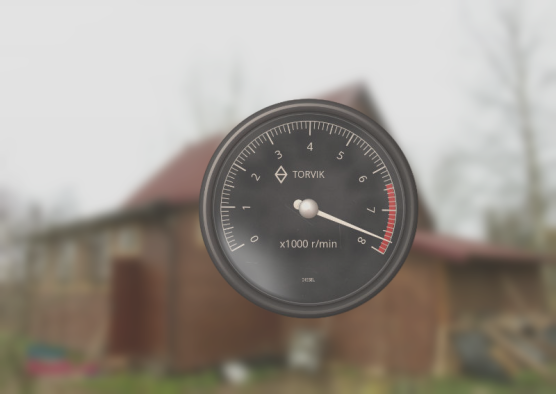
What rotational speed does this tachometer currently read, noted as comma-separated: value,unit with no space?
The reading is 7700,rpm
